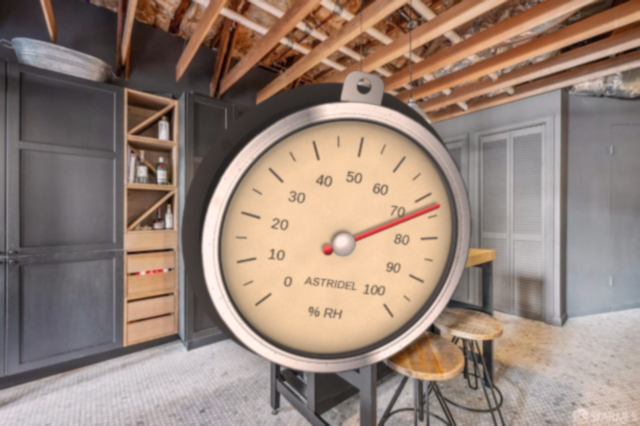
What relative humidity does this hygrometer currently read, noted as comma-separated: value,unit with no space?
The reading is 72.5,%
